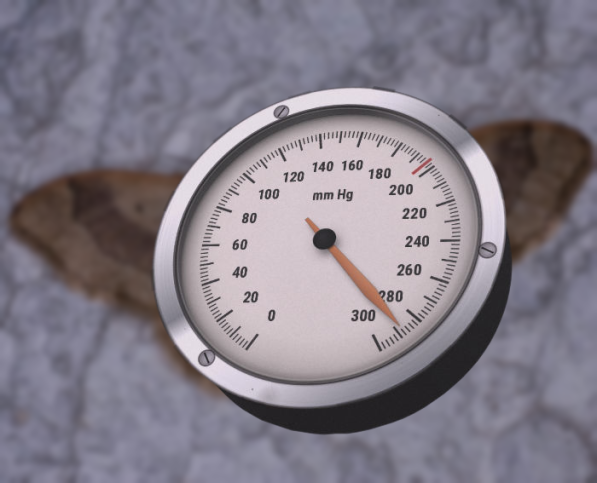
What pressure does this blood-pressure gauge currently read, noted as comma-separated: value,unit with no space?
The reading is 288,mmHg
